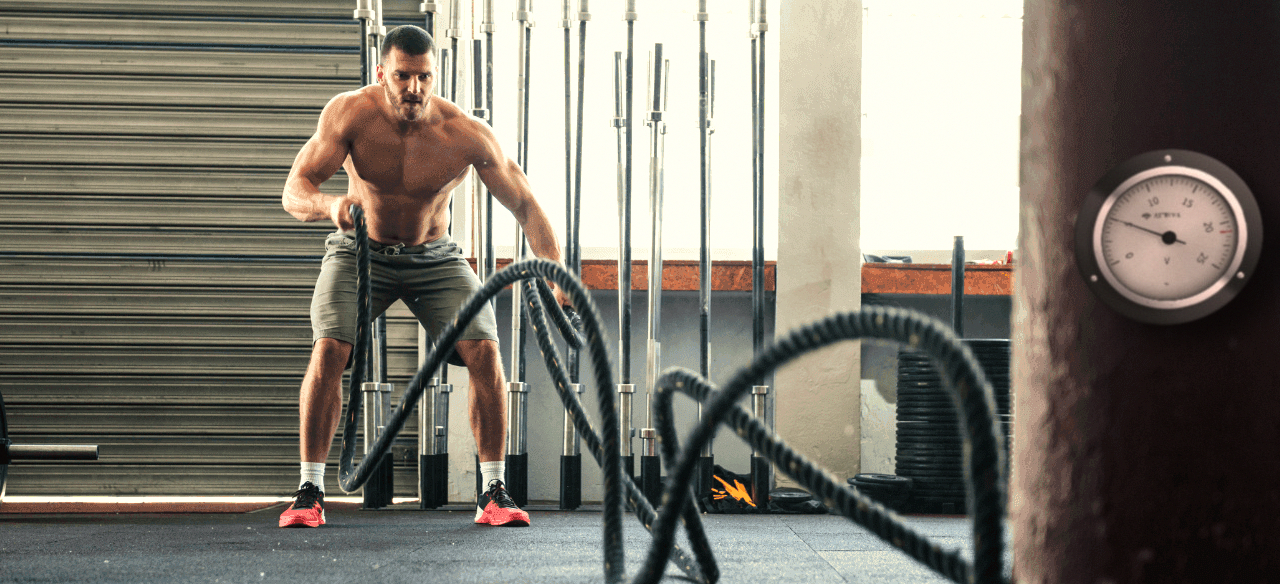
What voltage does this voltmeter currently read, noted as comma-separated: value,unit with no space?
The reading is 5,V
